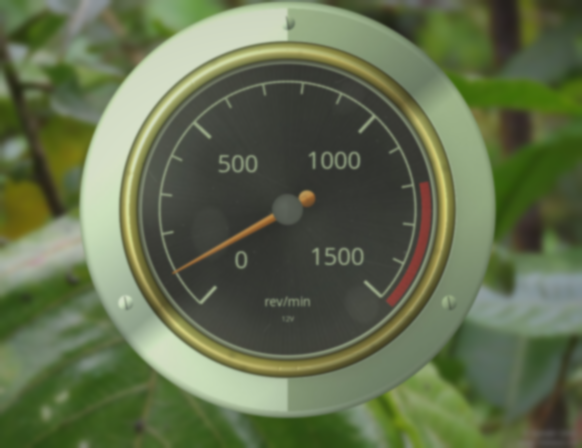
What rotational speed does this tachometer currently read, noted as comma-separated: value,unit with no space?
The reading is 100,rpm
